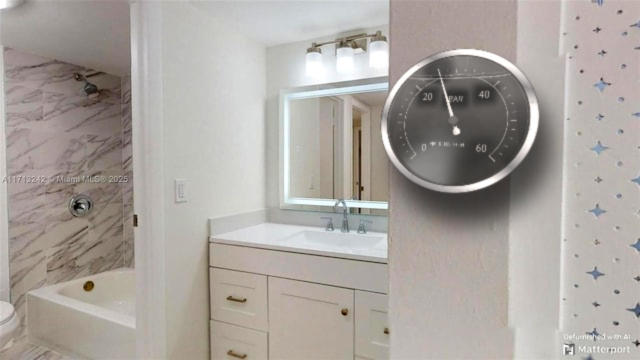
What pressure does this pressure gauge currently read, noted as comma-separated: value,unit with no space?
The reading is 26,bar
